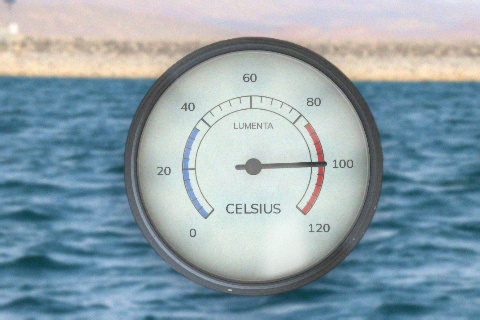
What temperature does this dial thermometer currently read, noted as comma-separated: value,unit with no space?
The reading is 100,°C
